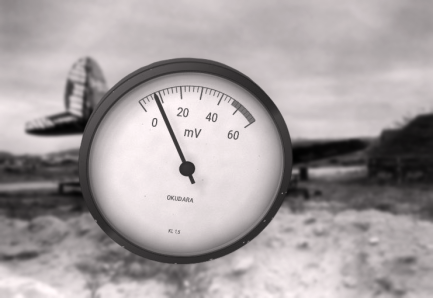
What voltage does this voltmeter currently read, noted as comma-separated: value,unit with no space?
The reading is 8,mV
